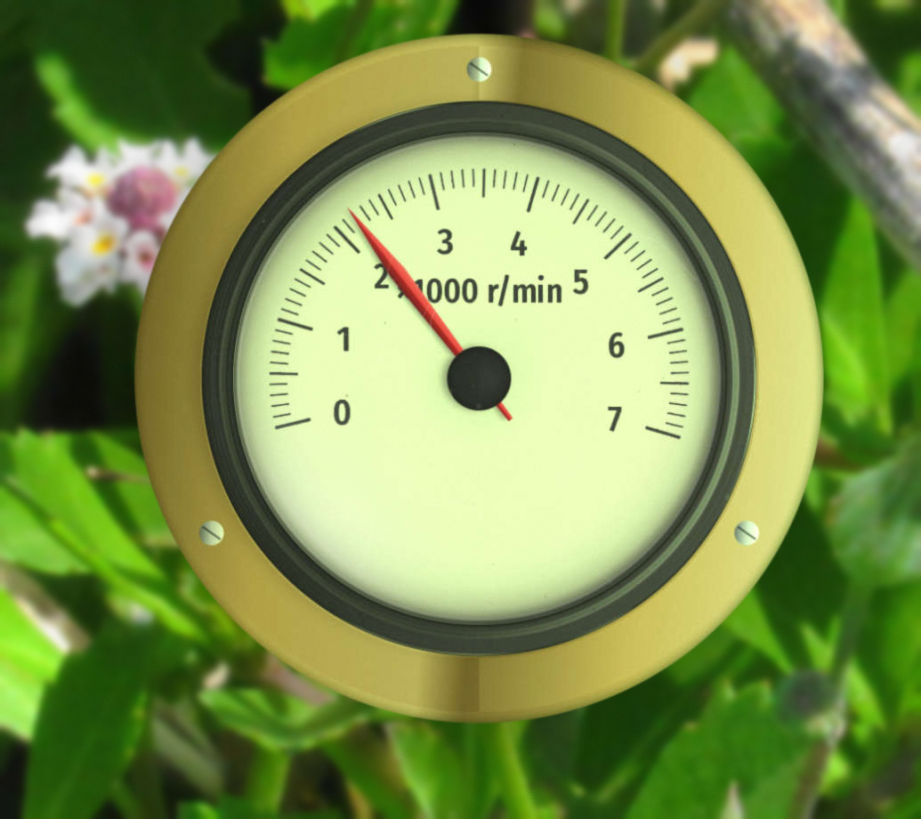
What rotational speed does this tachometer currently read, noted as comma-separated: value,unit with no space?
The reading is 2200,rpm
